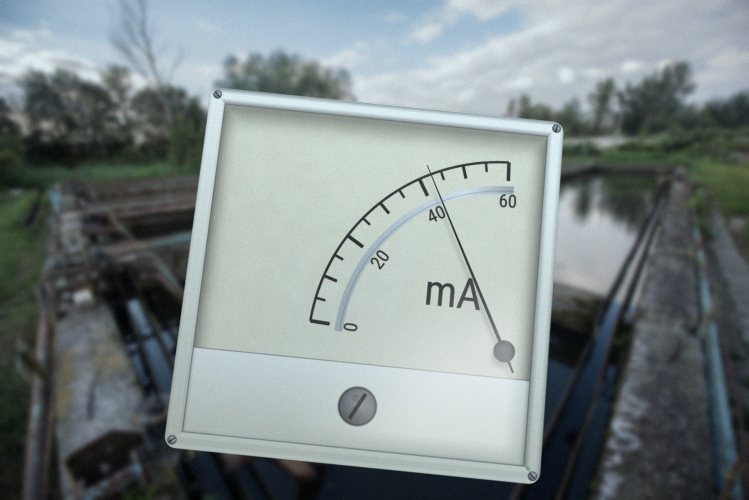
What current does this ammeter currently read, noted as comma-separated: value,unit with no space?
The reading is 42.5,mA
